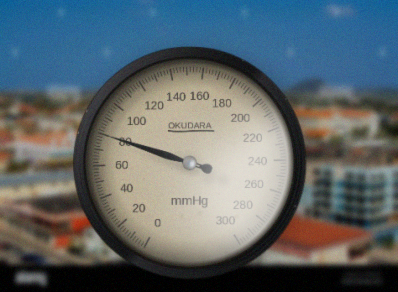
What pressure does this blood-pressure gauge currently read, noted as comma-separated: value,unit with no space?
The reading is 80,mmHg
